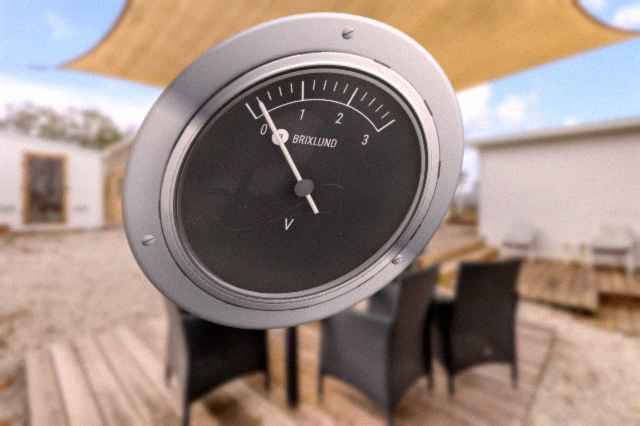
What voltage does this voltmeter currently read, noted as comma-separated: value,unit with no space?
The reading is 0.2,V
